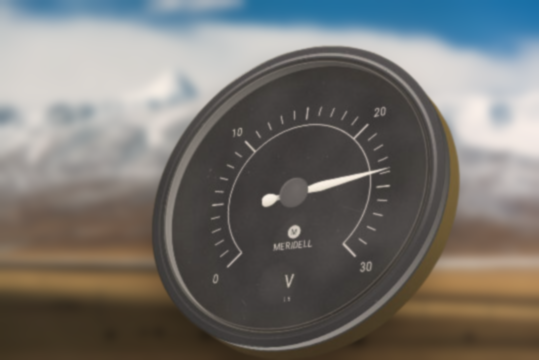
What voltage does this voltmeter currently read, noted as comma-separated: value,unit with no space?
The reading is 24,V
